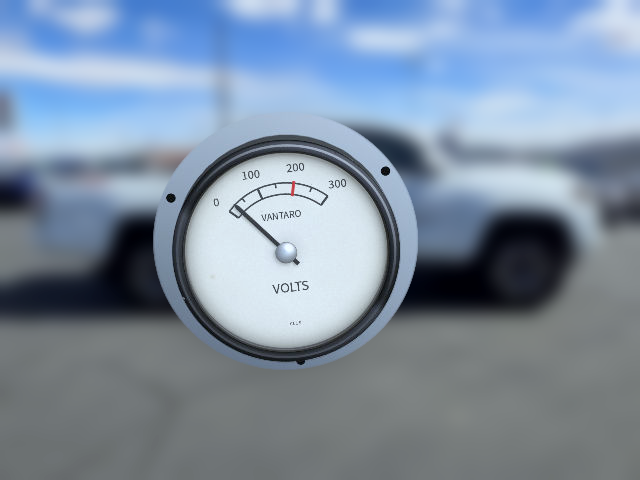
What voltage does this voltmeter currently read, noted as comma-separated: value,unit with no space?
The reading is 25,V
